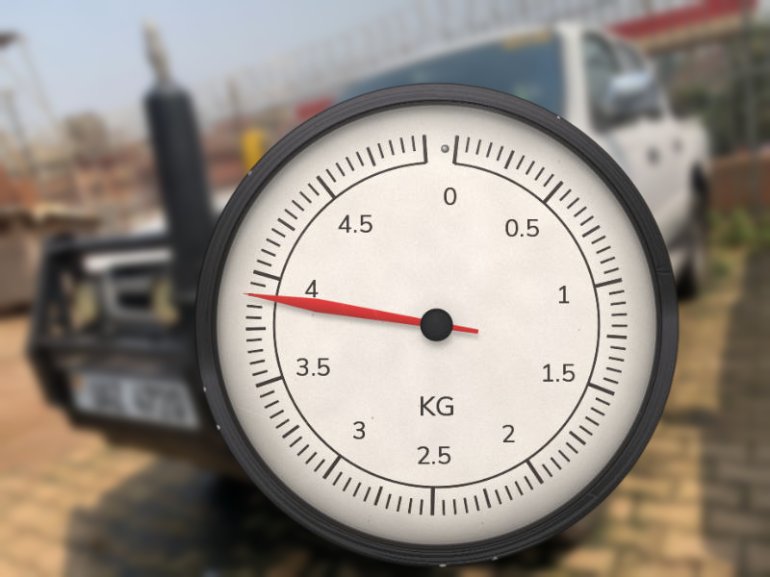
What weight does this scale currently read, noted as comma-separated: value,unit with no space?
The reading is 3.9,kg
